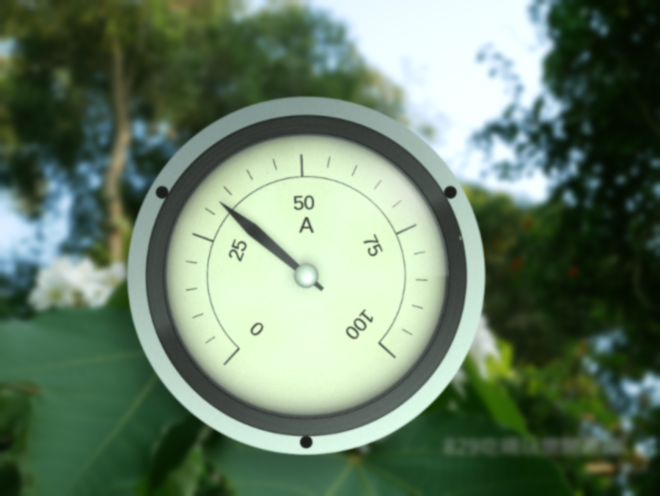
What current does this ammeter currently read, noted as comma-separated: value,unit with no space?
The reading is 32.5,A
